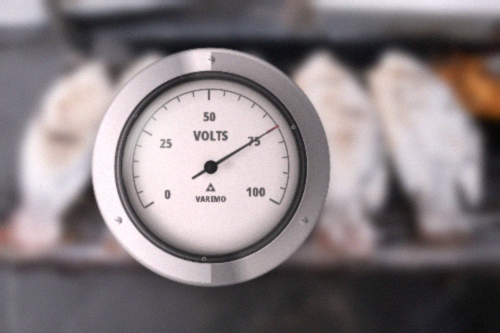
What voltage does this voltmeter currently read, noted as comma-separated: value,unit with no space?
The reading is 75,V
